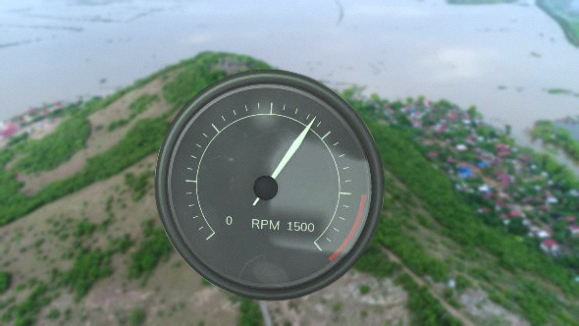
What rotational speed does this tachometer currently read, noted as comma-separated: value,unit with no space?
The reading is 925,rpm
